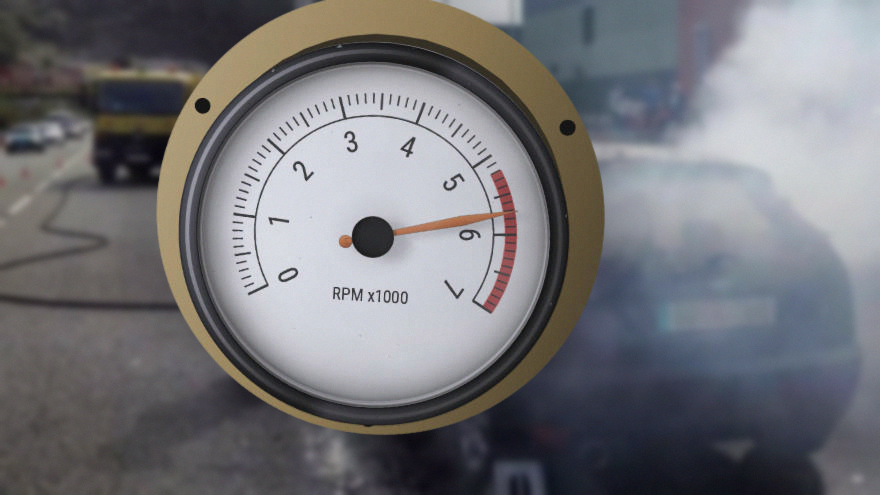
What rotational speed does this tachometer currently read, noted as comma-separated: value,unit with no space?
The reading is 5700,rpm
